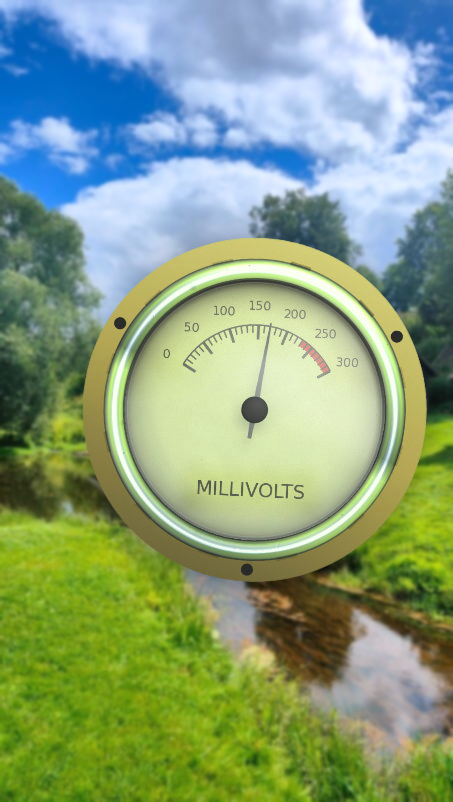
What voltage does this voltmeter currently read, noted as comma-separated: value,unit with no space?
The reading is 170,mV
